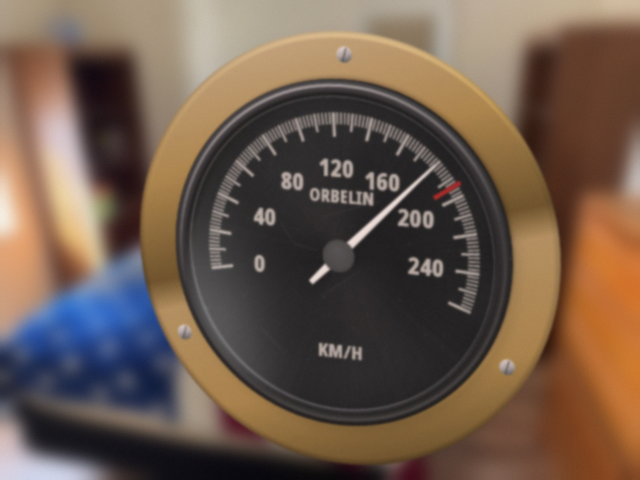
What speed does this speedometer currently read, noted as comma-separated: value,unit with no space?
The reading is 180,km/h
